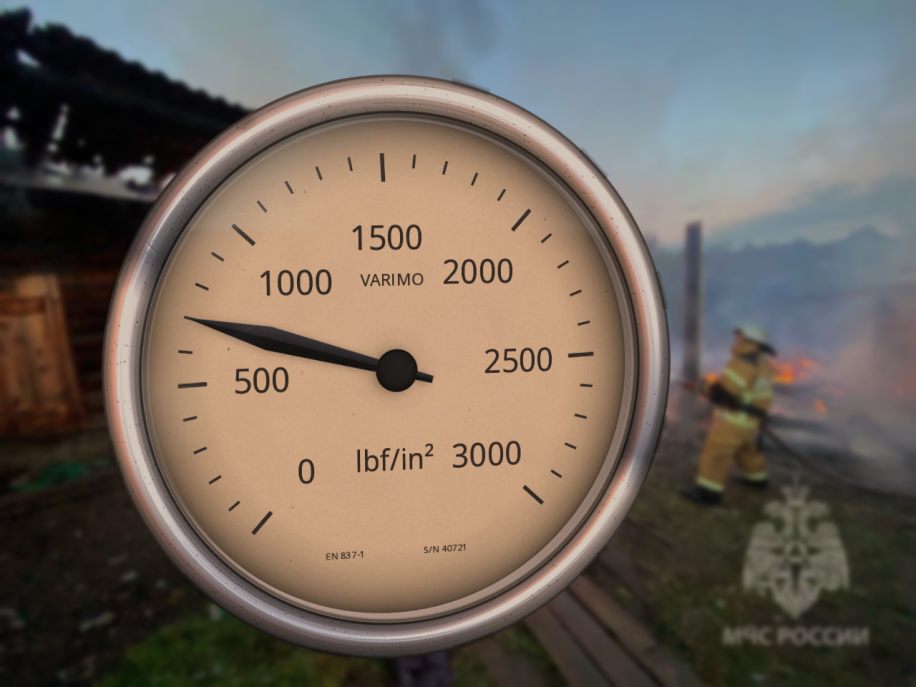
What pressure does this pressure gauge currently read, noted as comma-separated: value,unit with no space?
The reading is 700,psi
